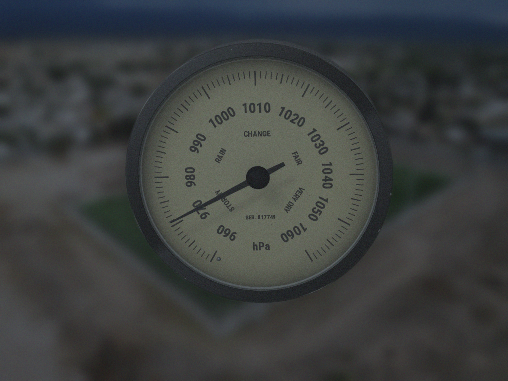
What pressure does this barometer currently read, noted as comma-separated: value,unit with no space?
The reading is 971,hPa
